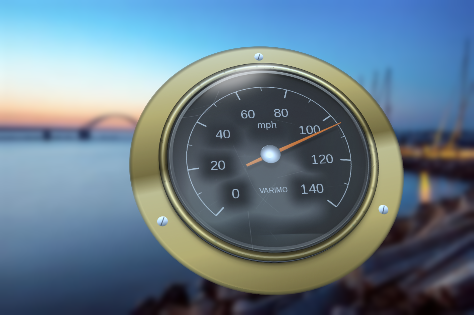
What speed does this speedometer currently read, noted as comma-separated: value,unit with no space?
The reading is 105,mph
